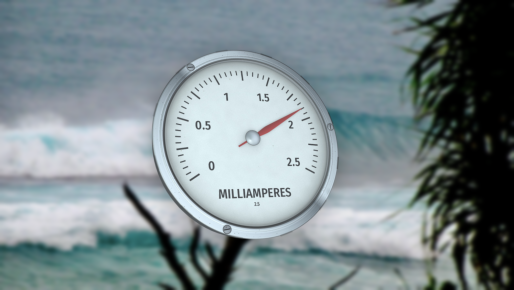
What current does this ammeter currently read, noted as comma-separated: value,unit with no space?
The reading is 1.9,mA
